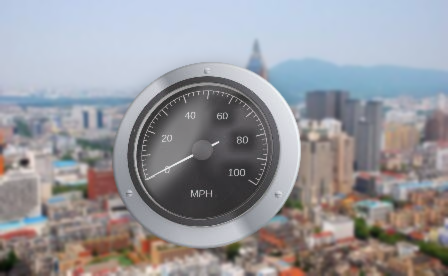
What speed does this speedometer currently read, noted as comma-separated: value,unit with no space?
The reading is 0,mph
